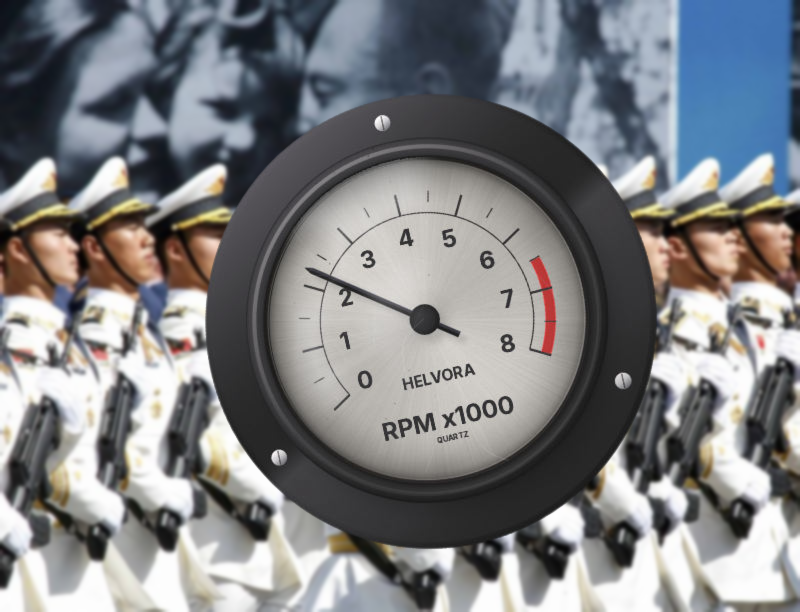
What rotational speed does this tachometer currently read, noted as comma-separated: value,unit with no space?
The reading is 2250,rpm
